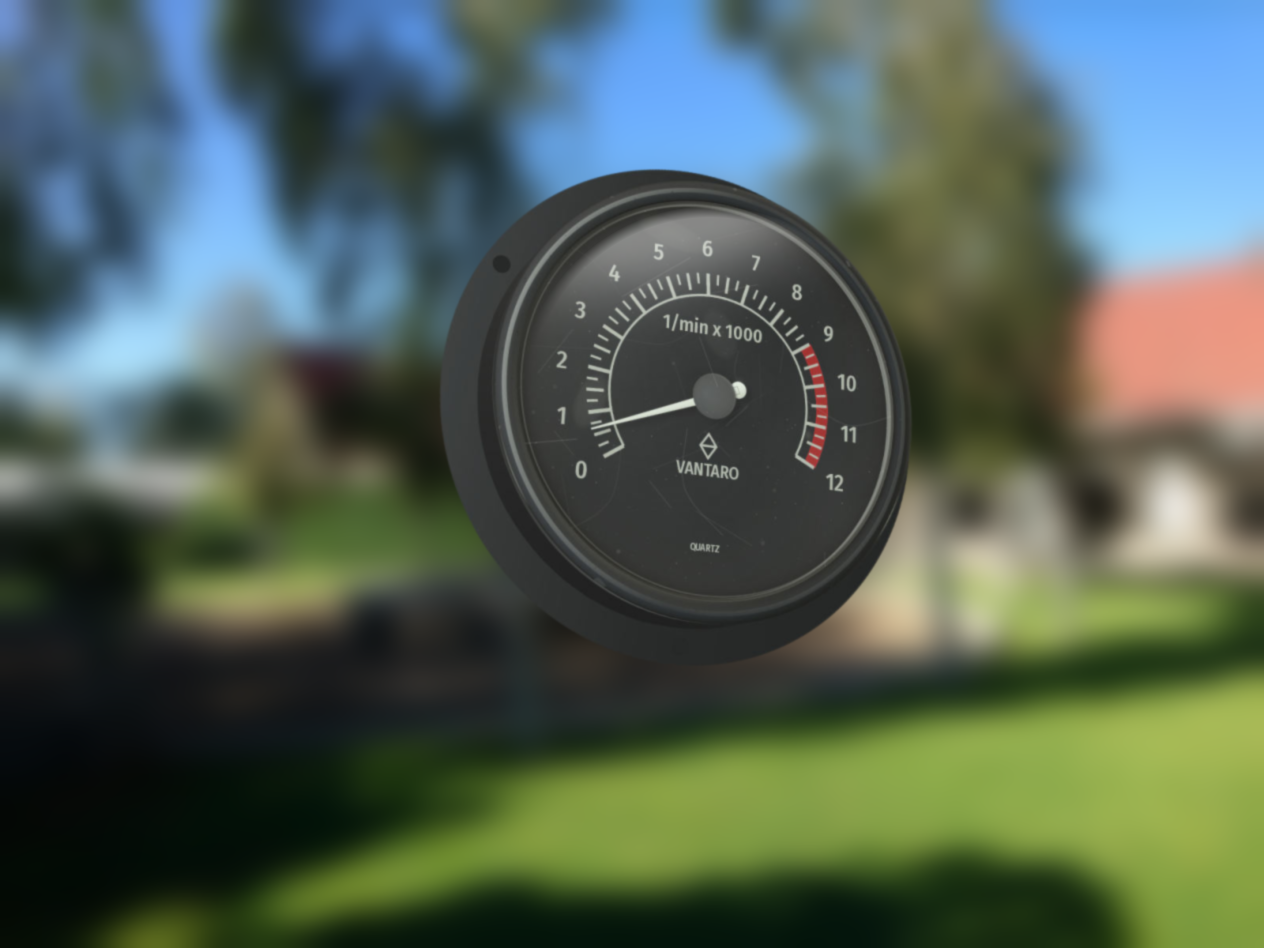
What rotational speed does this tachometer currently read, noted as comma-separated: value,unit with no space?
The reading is 625,rpm
